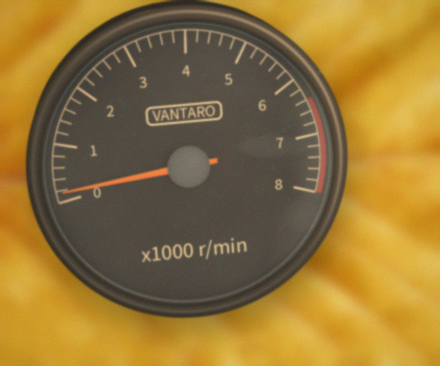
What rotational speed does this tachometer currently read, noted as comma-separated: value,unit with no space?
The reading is 200,rpm
